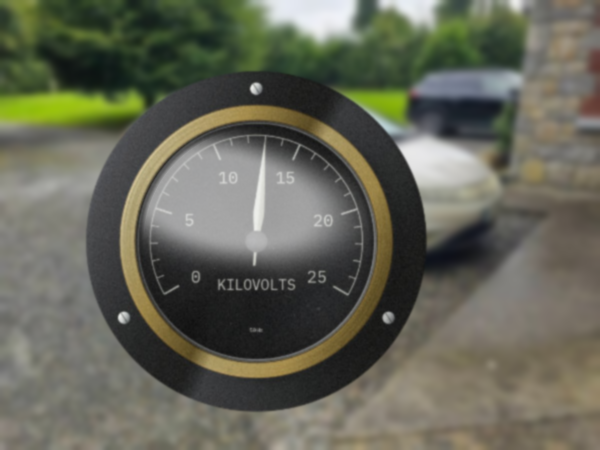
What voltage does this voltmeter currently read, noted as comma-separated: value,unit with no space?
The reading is 13,kV
